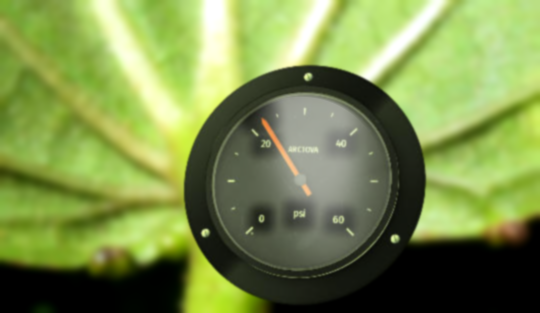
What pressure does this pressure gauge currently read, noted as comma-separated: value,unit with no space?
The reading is 22.5,psi
